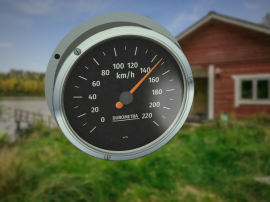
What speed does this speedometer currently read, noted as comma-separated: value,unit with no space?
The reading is 145,km/h
